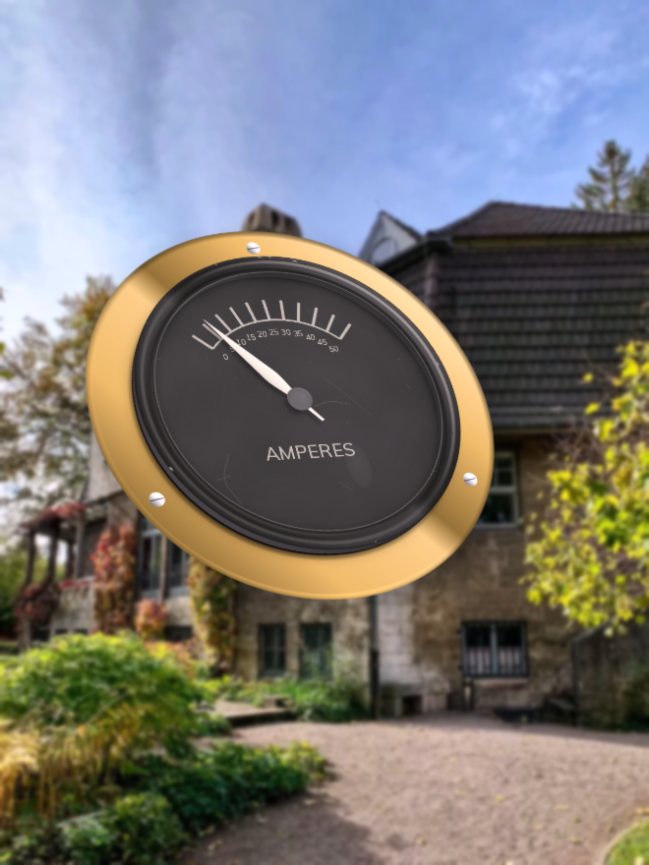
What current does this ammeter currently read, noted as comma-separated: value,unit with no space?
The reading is 5,A
